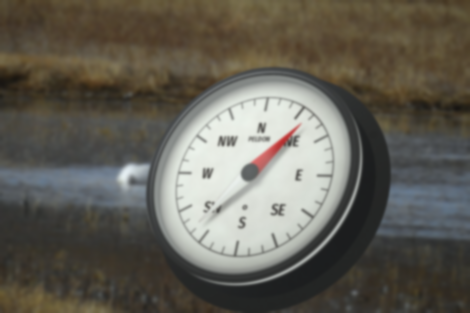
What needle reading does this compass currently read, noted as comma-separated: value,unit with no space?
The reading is 40,°
